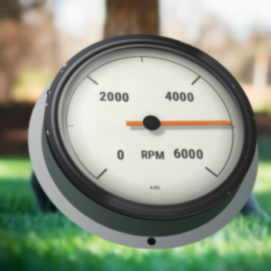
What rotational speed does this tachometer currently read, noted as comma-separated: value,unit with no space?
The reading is 5000,rpm
